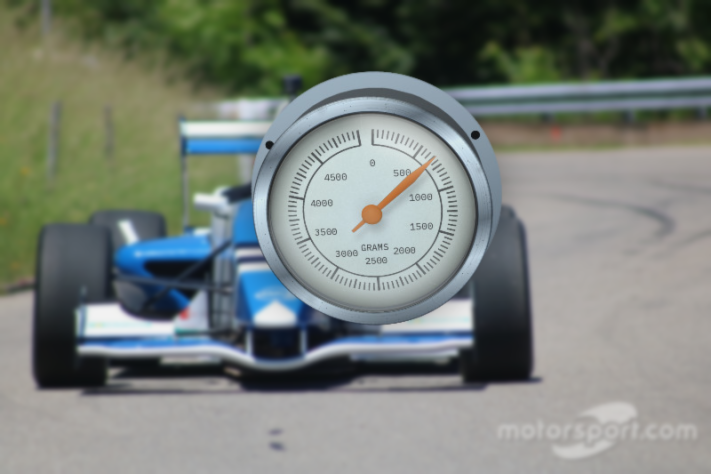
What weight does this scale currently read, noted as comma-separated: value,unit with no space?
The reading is 650,g
